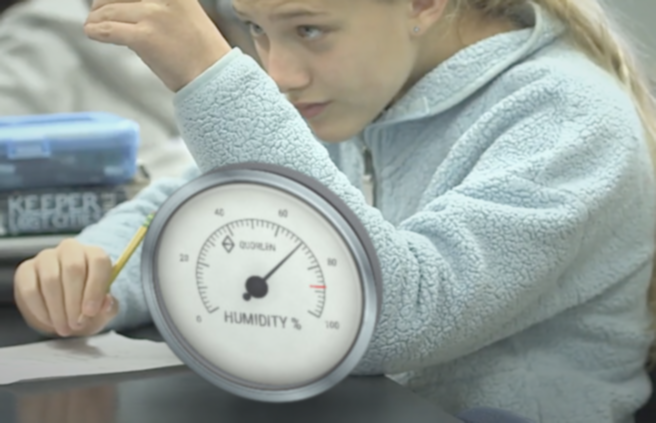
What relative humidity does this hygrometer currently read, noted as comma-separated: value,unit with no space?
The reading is 70,%
